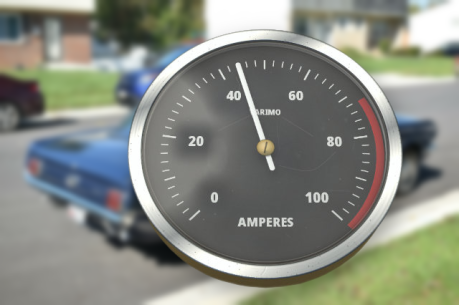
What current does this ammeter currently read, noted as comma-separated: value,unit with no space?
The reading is 44,A
